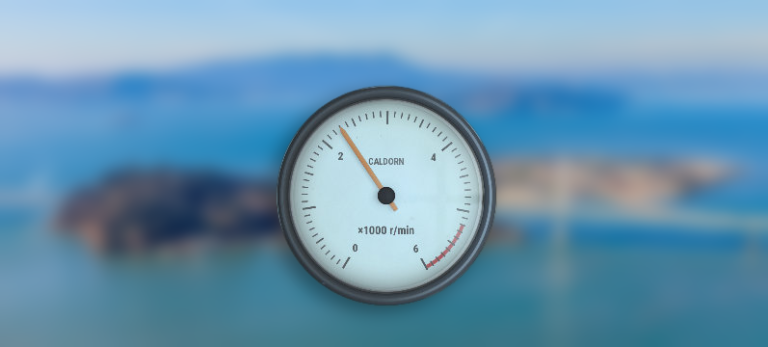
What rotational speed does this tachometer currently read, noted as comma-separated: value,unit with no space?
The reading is 2300,rpm
